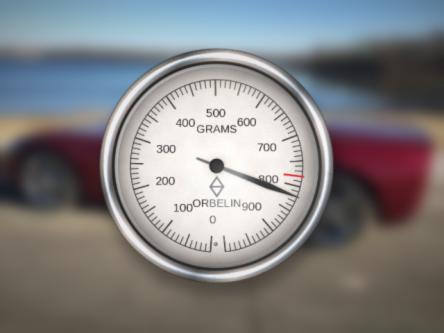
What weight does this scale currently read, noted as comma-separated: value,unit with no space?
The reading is 820,g
